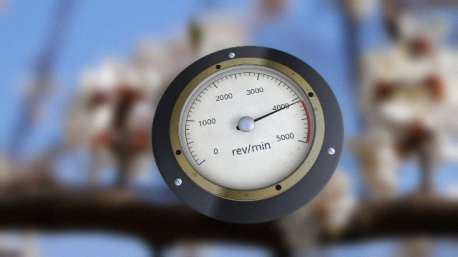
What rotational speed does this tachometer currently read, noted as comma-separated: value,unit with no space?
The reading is 4100,rpm
